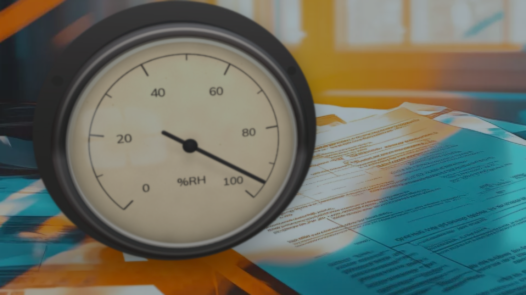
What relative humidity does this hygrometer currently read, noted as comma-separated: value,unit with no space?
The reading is 95,%
